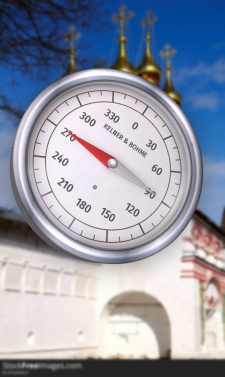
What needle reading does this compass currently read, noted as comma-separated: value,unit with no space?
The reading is 270,°
